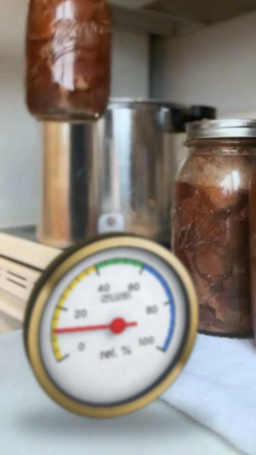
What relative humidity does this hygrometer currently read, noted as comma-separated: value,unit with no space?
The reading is 12,%
